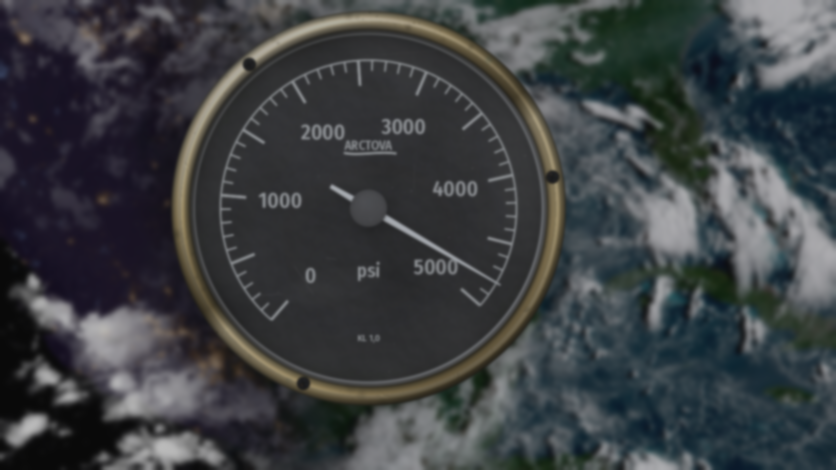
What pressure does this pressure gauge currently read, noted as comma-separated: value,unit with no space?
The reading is 4800,psi
